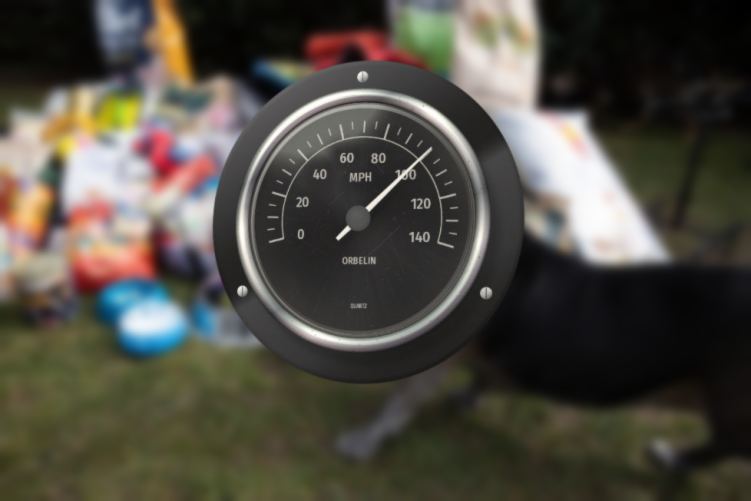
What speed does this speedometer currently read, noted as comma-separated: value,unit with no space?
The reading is 100,mph
